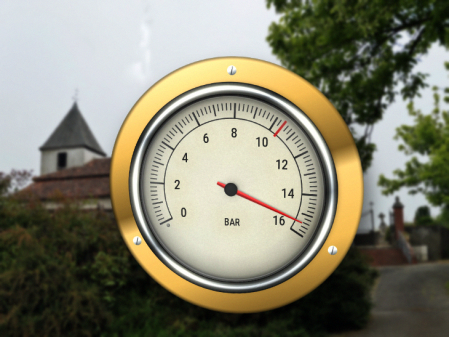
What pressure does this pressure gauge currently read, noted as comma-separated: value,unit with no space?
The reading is 15.4,bar
